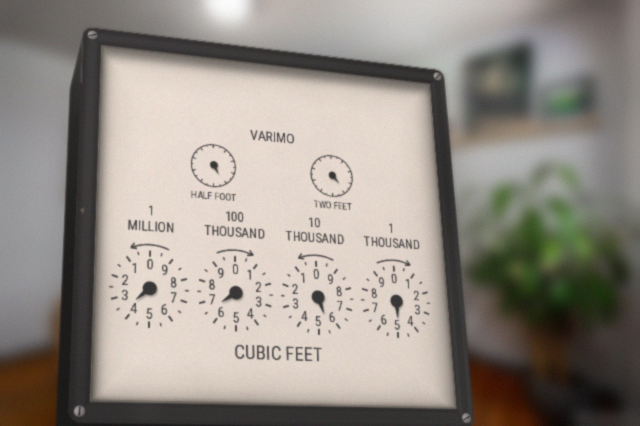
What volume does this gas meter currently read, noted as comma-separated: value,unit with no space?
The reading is 365500,ft³
